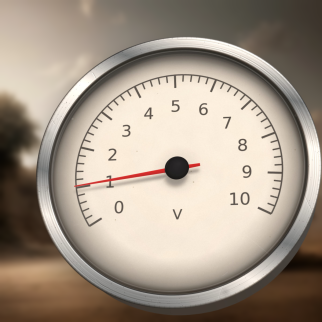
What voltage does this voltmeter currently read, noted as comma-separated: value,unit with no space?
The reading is 1,V
